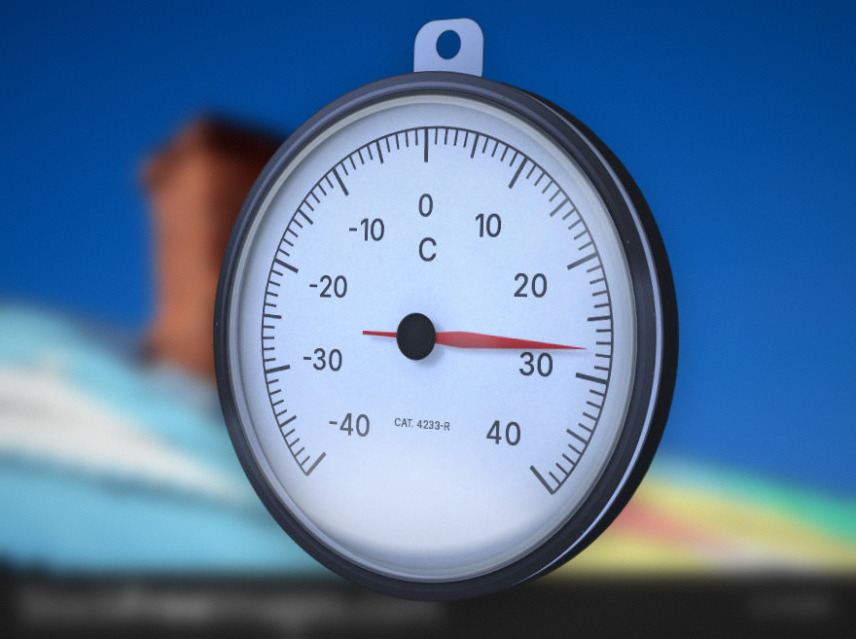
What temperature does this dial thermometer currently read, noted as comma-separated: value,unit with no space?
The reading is 27.5,°C
